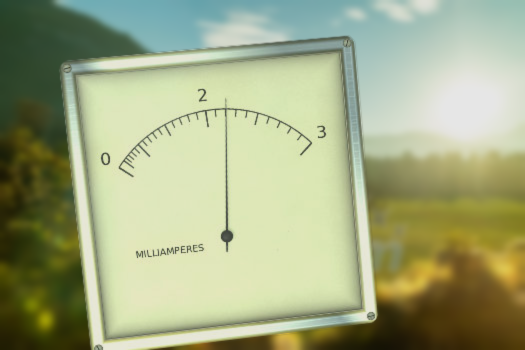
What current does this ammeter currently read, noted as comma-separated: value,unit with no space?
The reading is 2.2,mA
